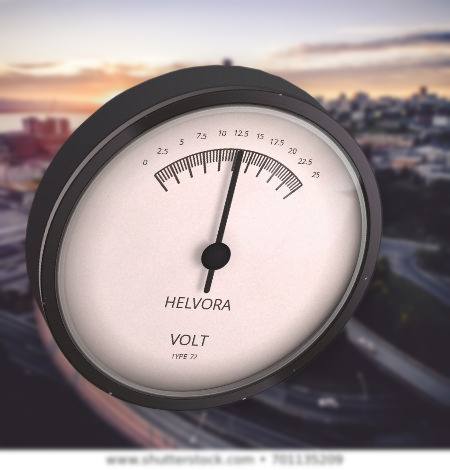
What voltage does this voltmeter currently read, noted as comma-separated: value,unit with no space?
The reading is 12.5,V
